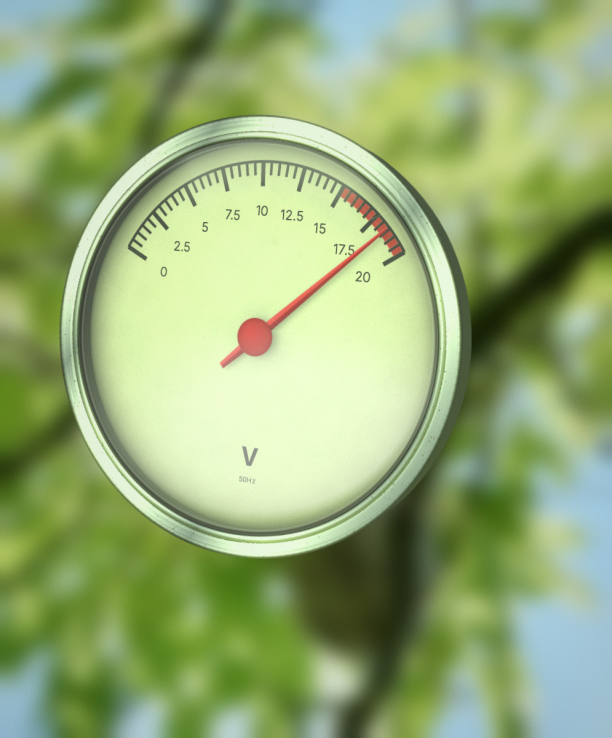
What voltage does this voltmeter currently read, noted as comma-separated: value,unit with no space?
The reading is 18.5,V
